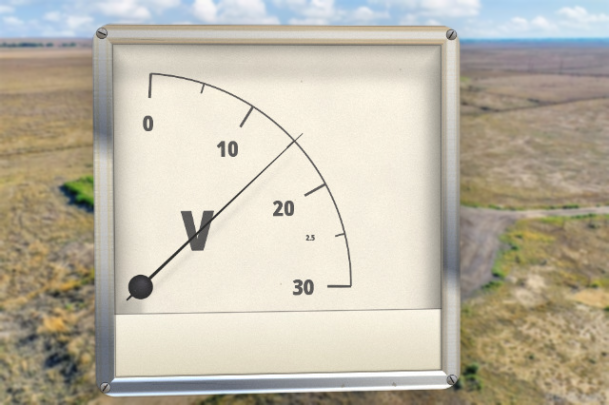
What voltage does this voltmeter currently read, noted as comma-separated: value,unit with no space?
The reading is 15,V
